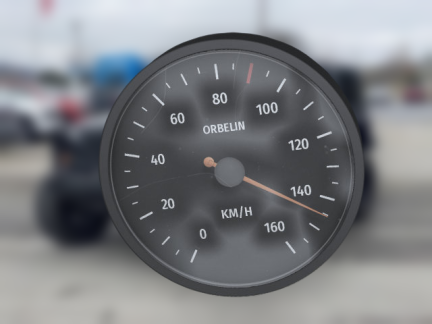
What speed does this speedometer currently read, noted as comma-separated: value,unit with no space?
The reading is 145,km/h
